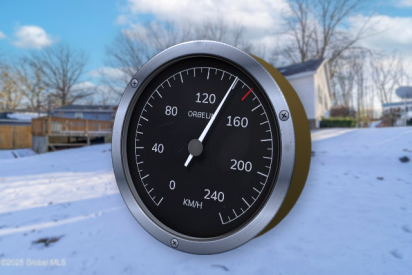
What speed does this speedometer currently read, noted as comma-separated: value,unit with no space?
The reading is 140,km/h
